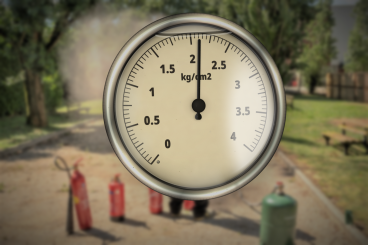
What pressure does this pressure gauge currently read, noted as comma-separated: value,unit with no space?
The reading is 2.1,kg/cm²
